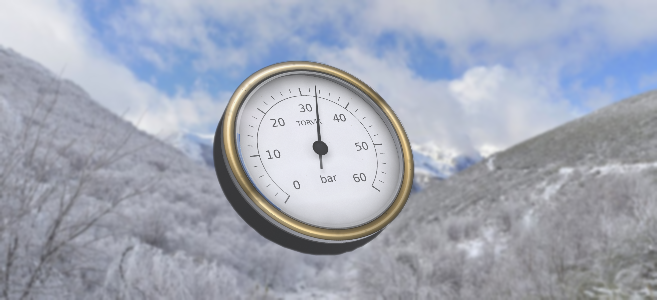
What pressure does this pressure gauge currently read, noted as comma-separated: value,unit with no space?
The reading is 33,bar
